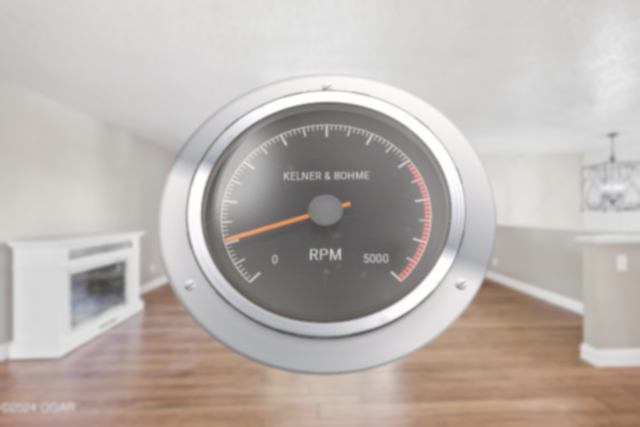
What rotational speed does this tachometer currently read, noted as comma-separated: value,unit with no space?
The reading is 500,rpm
